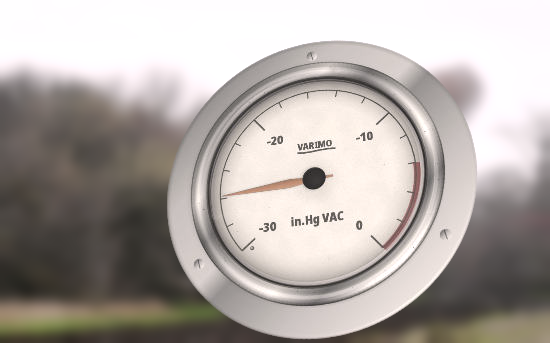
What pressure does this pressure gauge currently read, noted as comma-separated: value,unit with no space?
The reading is -26,inHg
